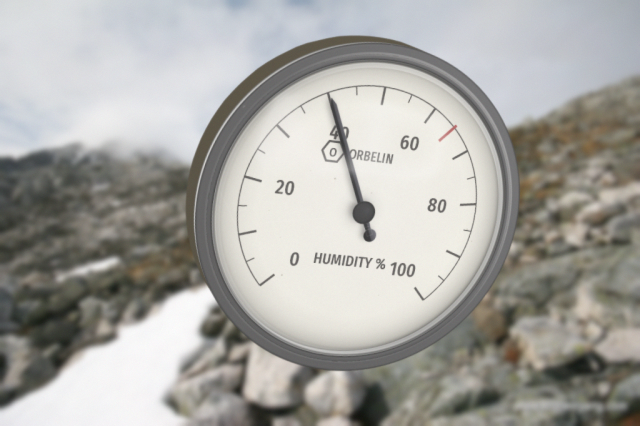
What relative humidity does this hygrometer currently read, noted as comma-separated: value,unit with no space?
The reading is 40,%
